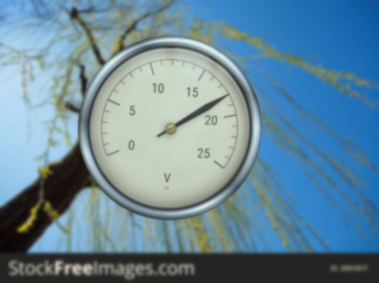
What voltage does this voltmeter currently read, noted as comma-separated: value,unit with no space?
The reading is 18,V
